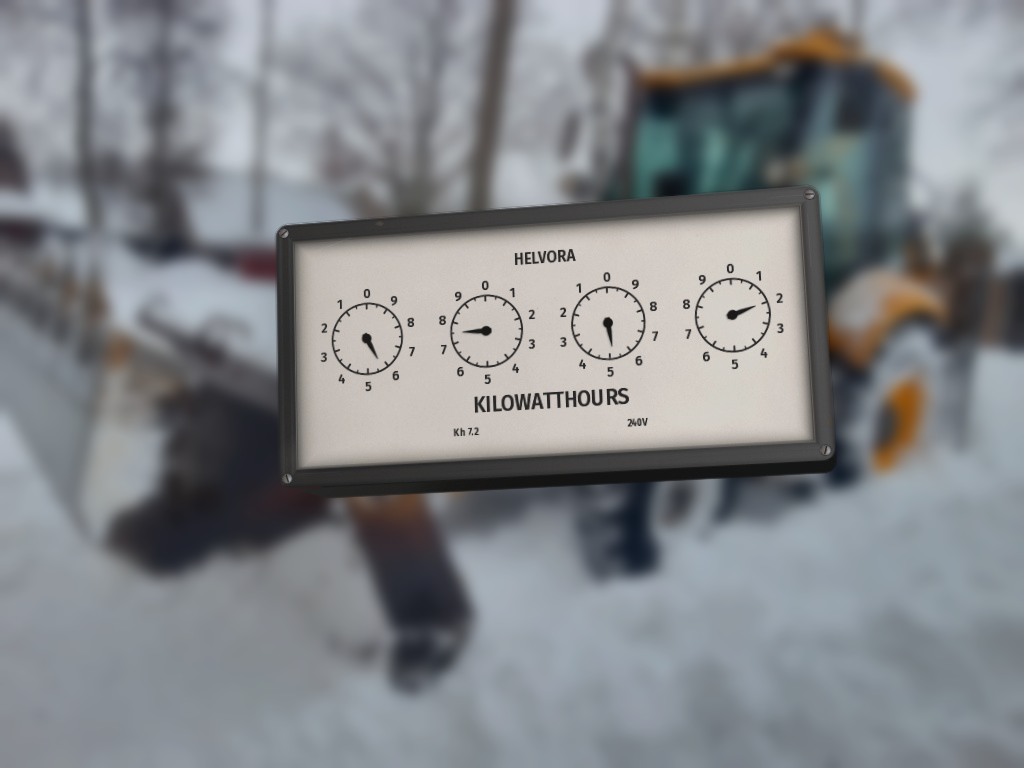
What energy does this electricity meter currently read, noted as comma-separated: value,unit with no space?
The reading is 5752,kWh
